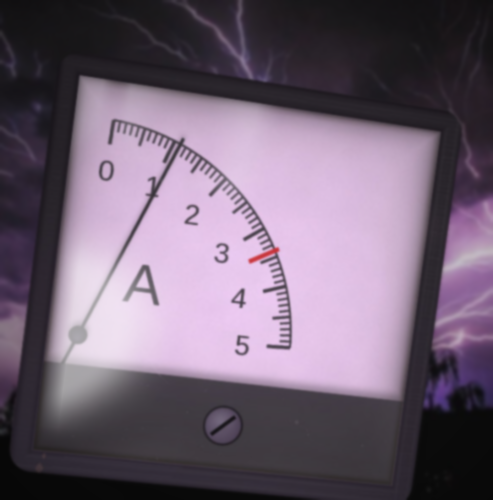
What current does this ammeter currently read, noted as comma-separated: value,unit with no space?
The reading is 1.1,A
